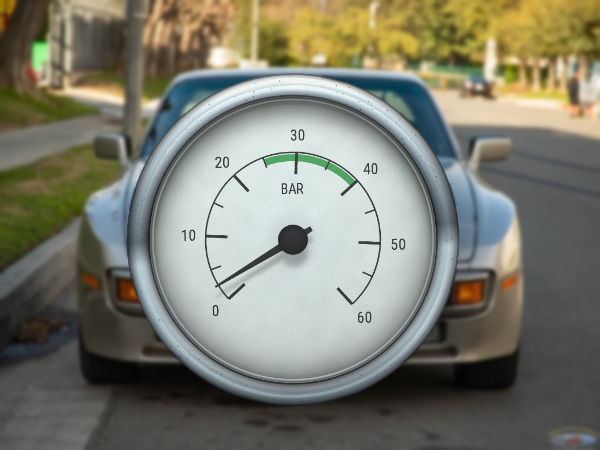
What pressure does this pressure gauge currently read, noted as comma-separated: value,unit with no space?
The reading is 2.5,bar
